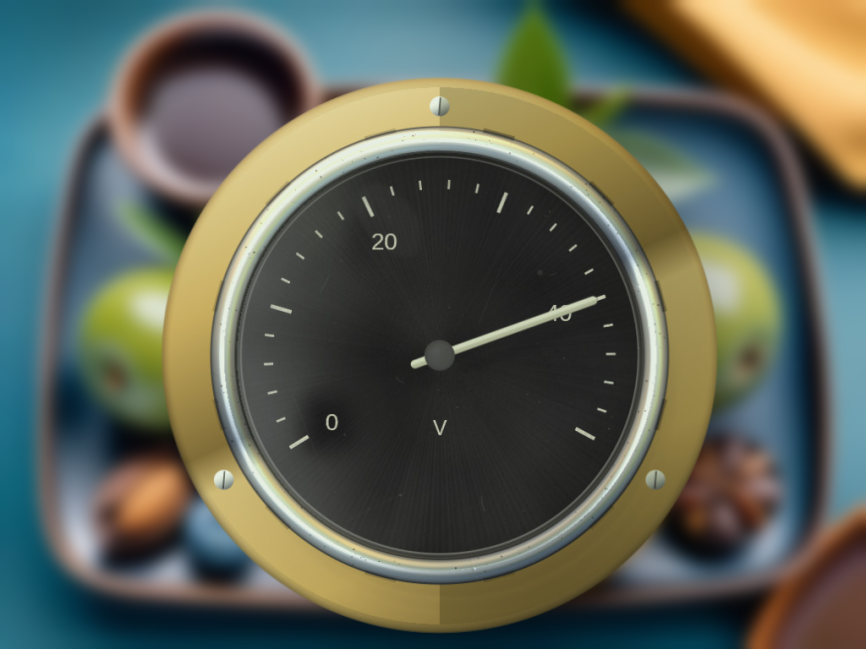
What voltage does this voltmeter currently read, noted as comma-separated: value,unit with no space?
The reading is 40,V
